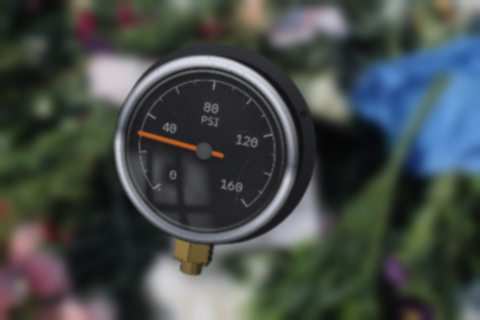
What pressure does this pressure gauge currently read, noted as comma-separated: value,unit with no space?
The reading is 30,psi
